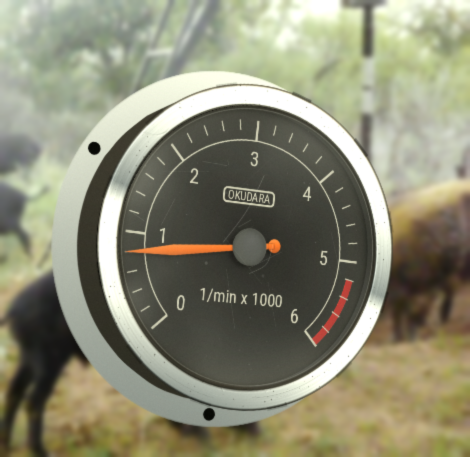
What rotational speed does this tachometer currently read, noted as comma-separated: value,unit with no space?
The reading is 800,rpm
